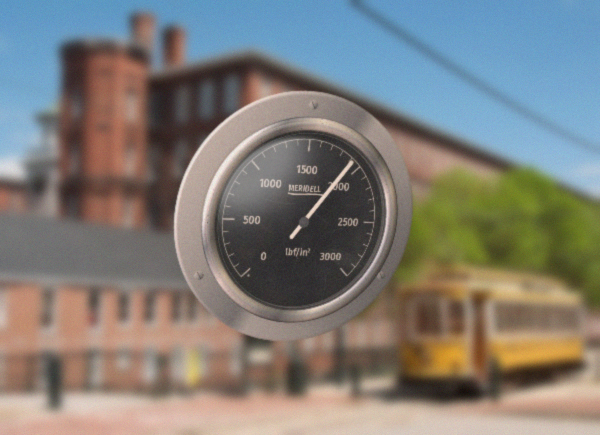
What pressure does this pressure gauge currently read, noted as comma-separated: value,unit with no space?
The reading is 1900,psi
